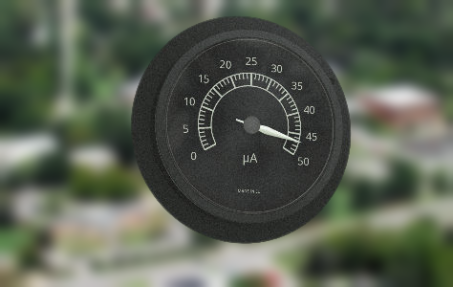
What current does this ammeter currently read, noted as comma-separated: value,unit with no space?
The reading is 47,µA
